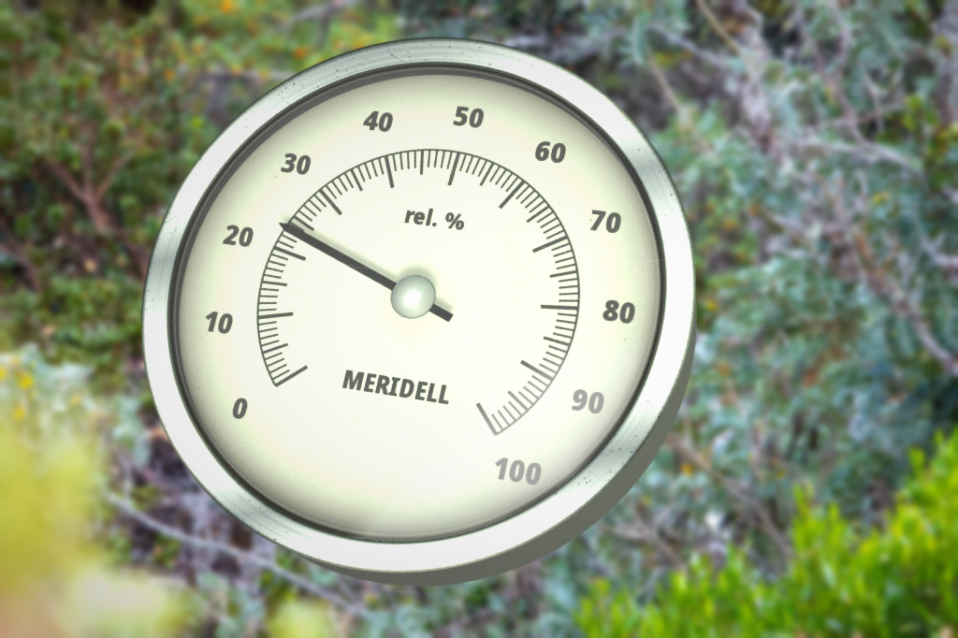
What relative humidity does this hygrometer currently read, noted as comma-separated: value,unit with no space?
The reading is 23,%
